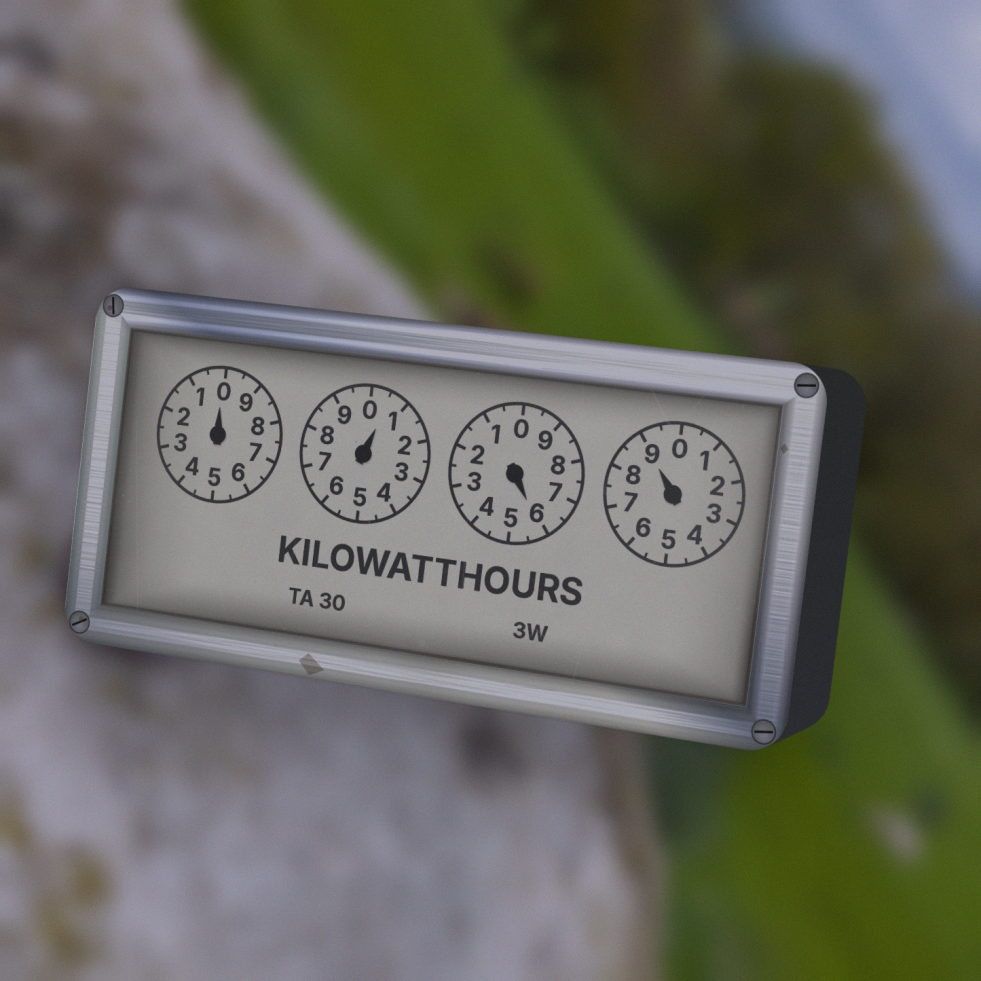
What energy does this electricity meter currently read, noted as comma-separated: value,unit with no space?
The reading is 59,kWh
